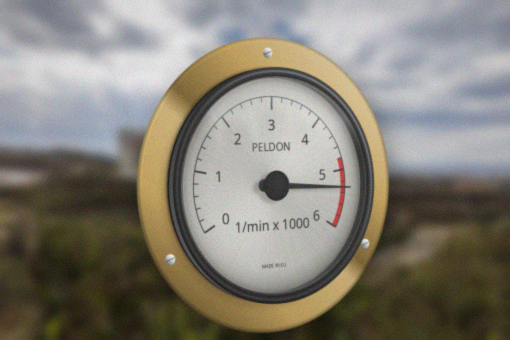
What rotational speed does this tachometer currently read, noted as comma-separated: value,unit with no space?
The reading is 5300,rpm
